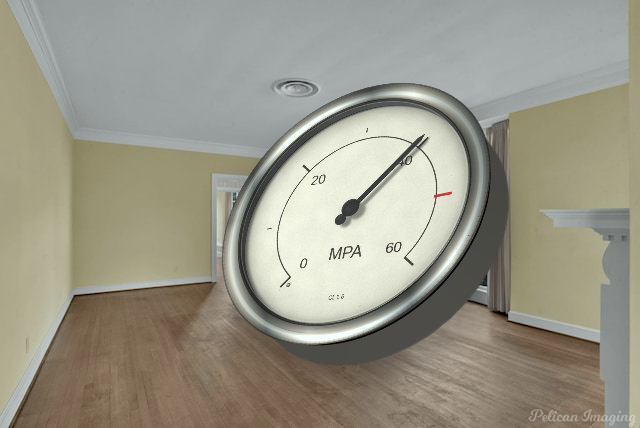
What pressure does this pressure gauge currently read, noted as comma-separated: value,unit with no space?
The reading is 40,MPa
